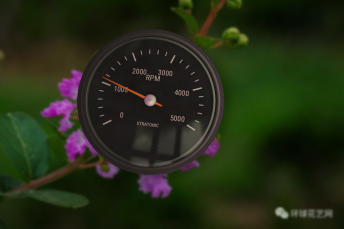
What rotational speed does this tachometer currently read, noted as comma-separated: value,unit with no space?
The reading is 1100,rpm
